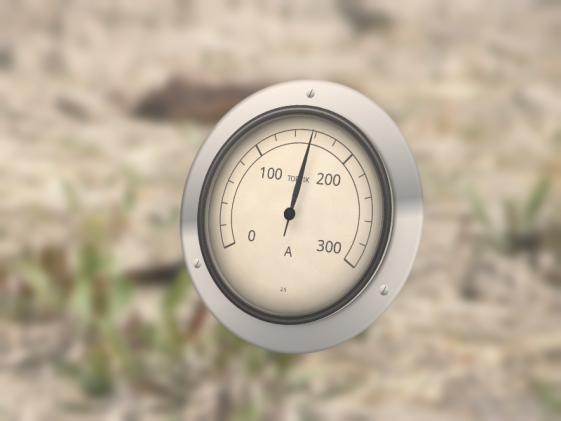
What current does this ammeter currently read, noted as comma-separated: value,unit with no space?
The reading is 160,A
